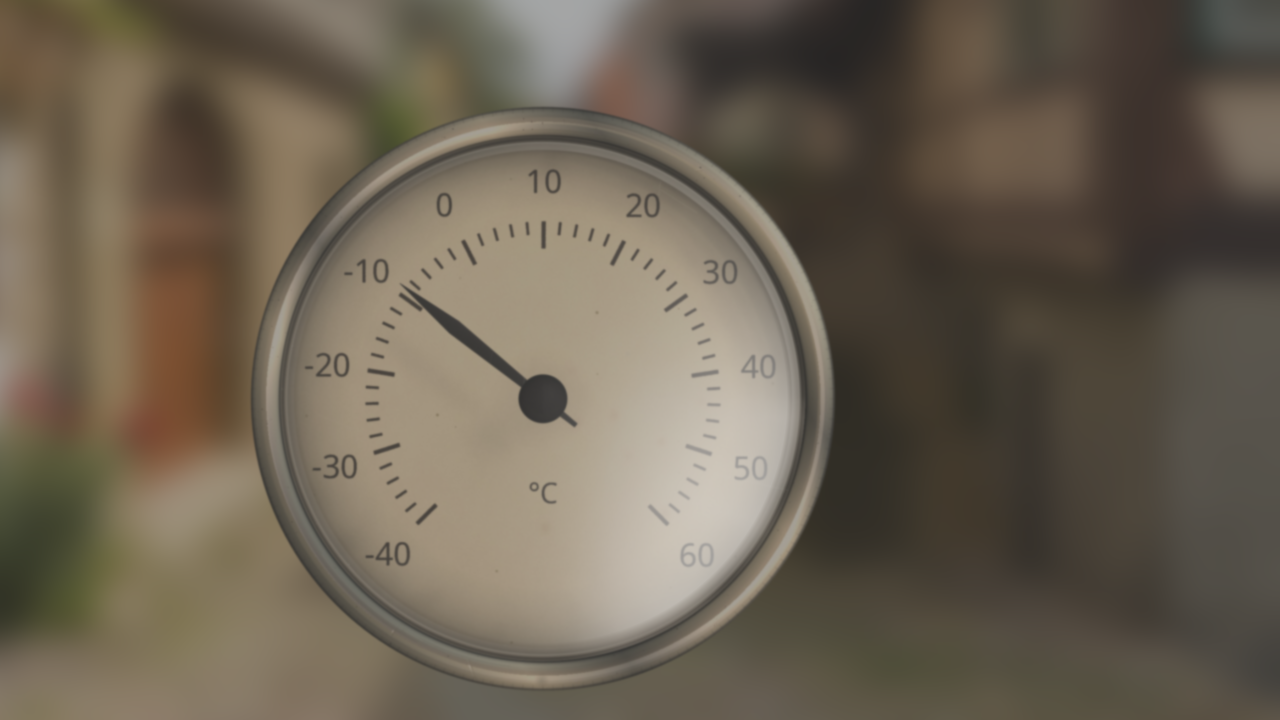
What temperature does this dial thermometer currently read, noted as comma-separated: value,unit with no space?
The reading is -9,°C
